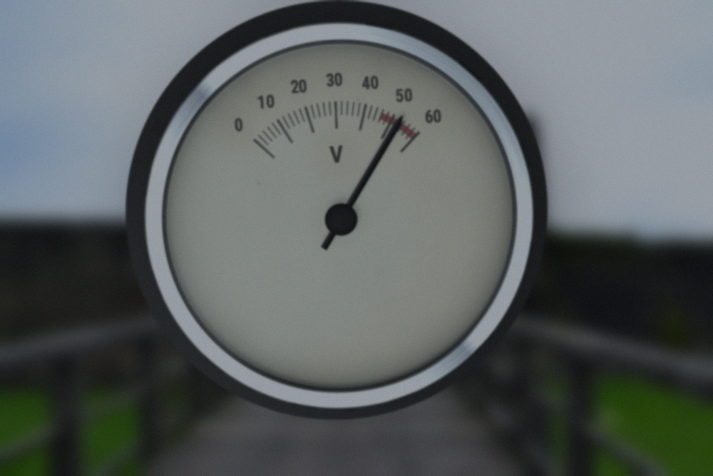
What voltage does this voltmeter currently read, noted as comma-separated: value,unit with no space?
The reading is 52,V
